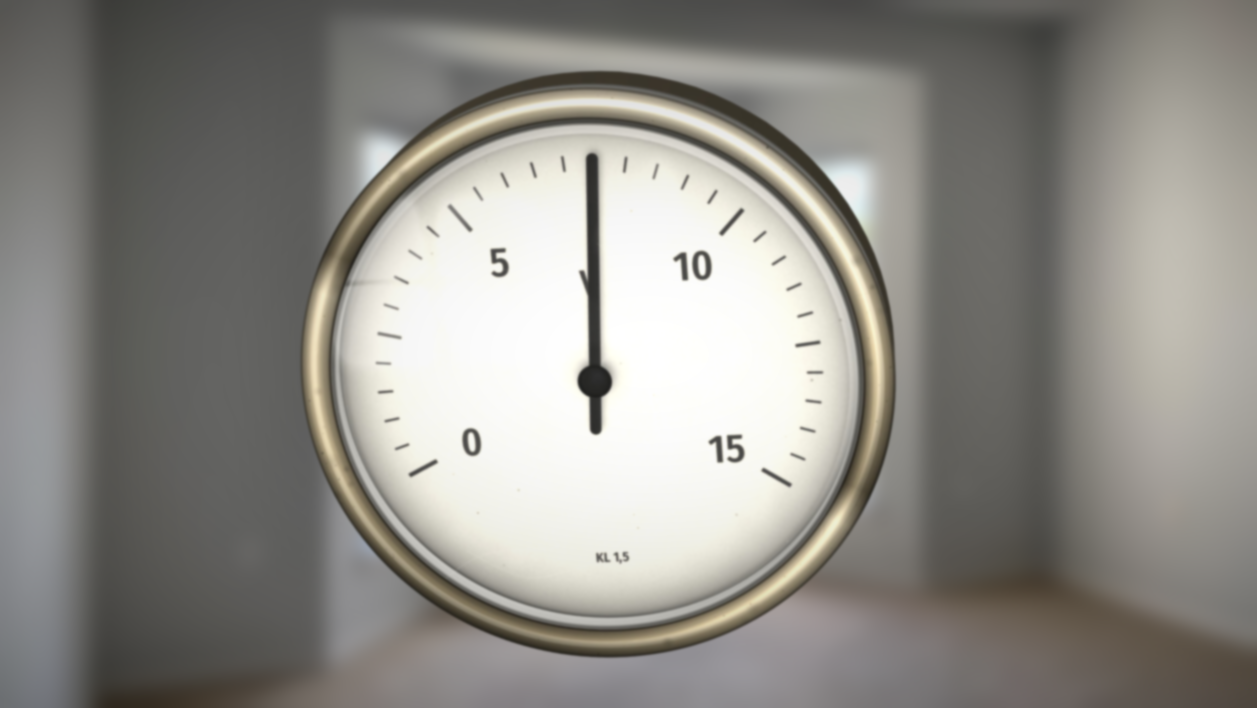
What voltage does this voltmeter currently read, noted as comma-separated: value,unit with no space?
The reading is 7.5,V
